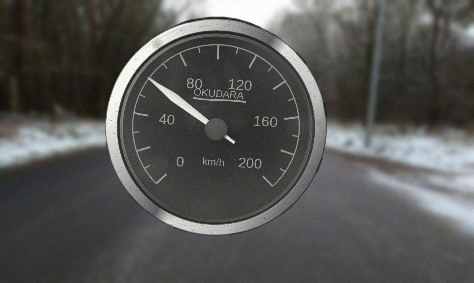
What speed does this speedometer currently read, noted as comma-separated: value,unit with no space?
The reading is 60,km/h
